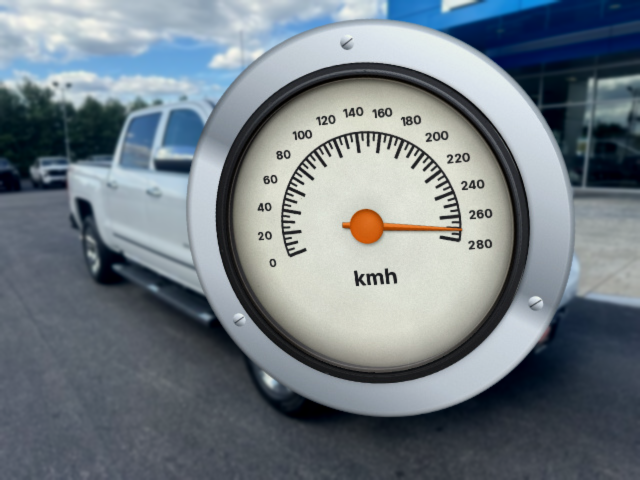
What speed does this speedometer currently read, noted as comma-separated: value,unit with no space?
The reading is 270,km/h
